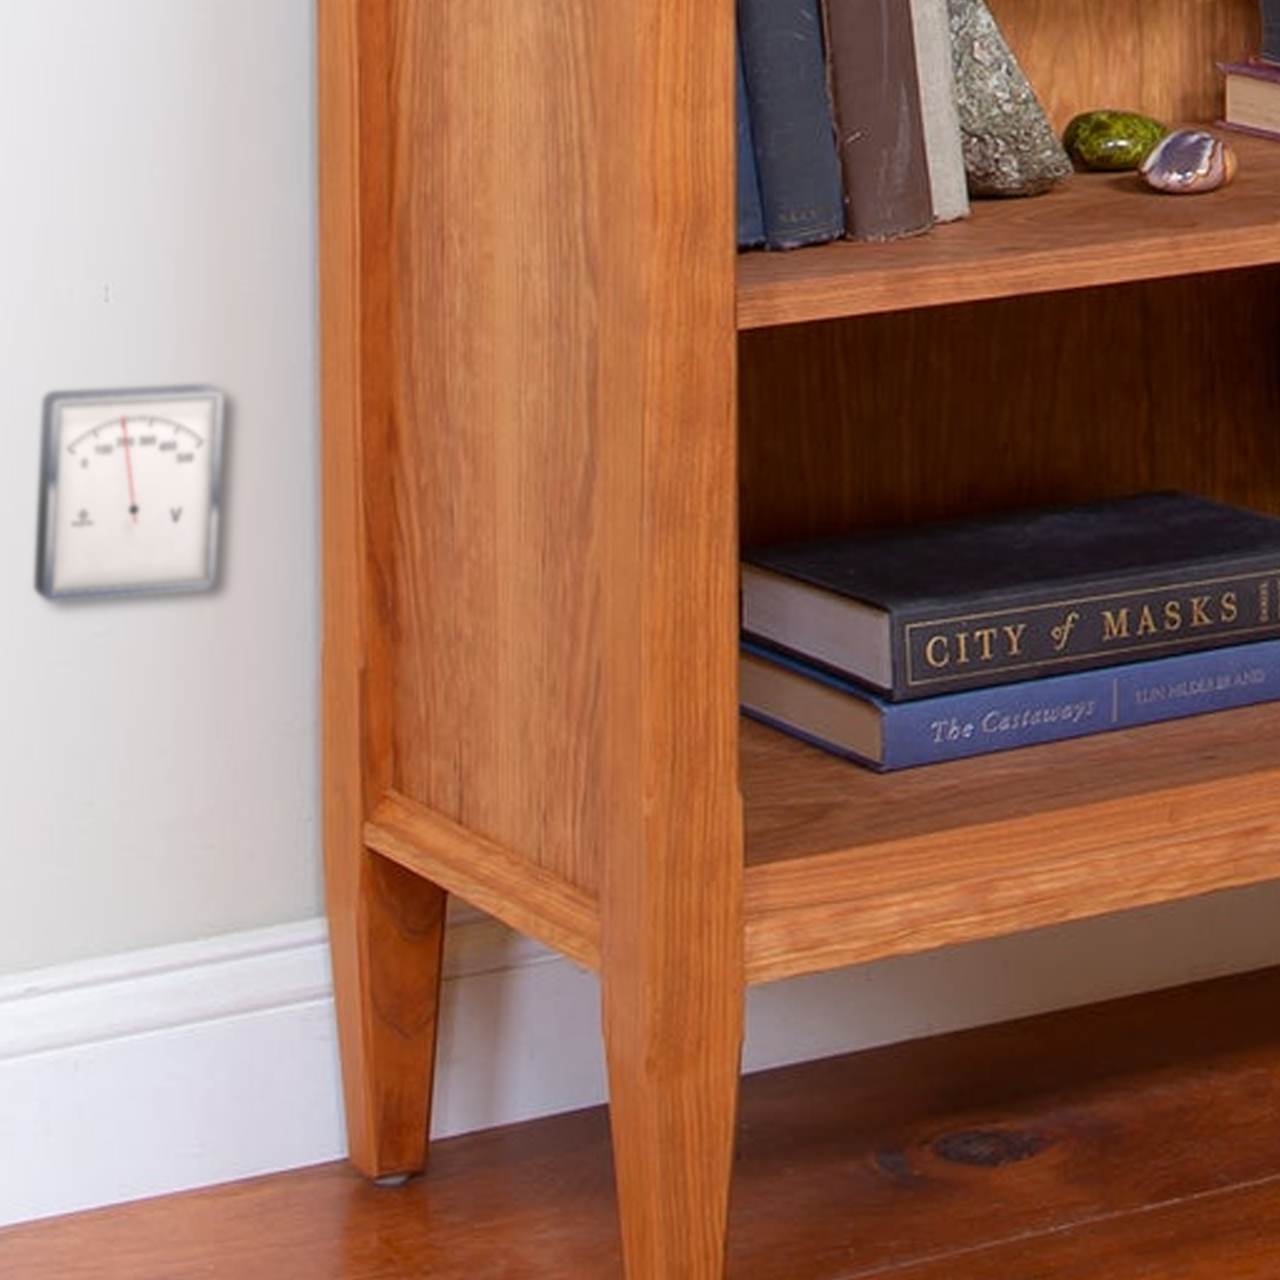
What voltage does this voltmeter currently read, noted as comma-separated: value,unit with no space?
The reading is 200,V
